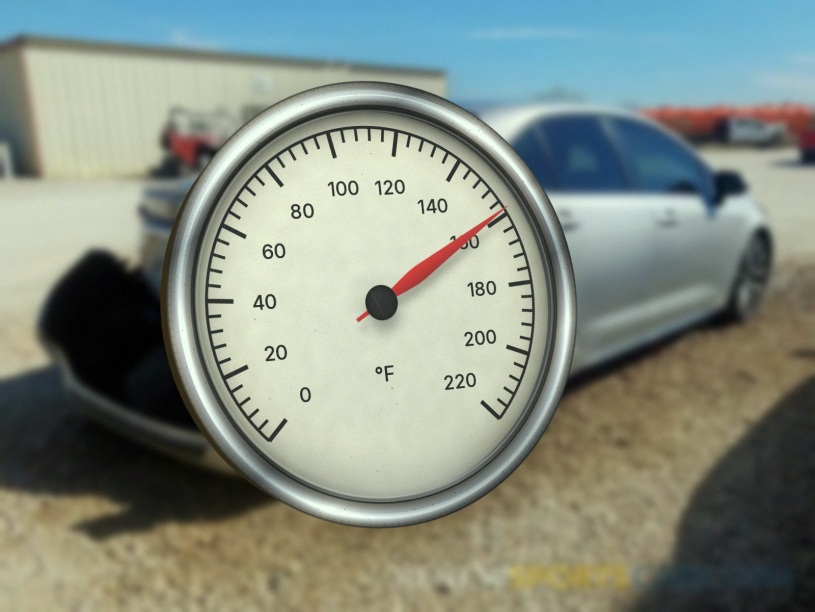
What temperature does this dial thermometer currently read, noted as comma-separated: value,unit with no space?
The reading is 158,°F
